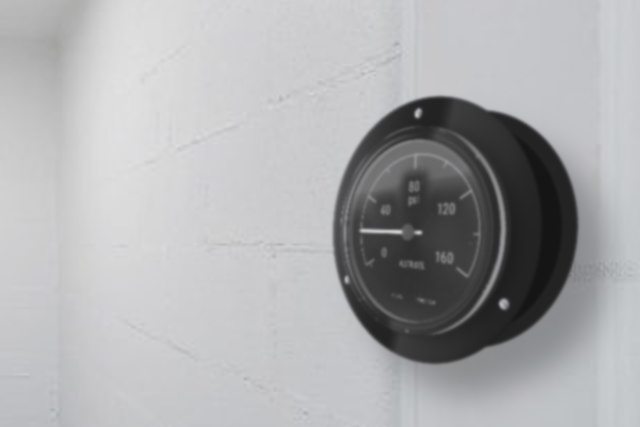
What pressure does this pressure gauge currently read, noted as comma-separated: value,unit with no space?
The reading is 20,psi
